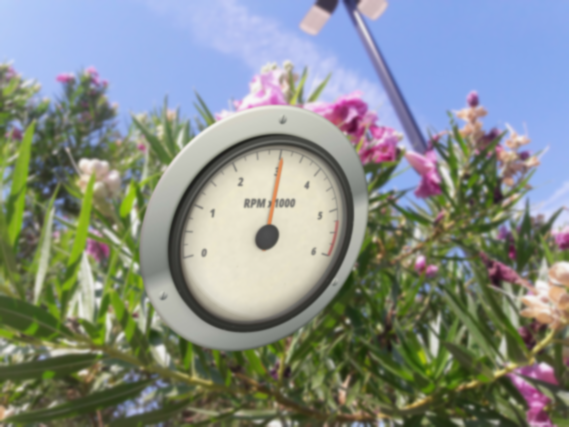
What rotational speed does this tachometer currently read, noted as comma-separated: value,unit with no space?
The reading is 3000,rpm
